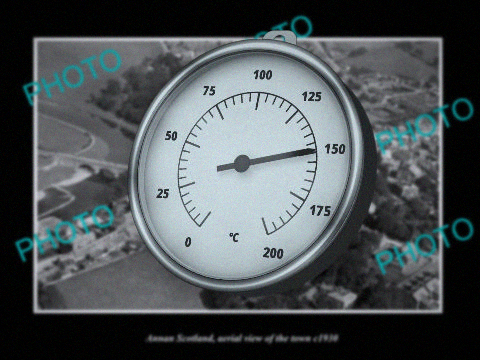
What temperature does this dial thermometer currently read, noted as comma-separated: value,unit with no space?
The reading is 150,°C
